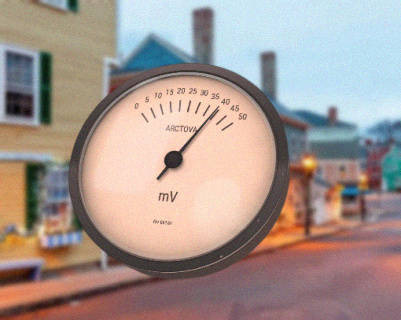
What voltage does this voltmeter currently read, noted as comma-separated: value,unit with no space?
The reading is 40,mV
